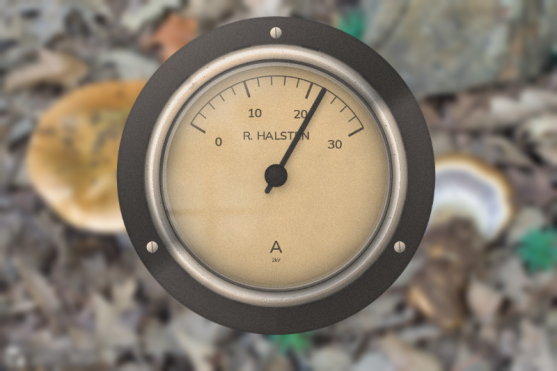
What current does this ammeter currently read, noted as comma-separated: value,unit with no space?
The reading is 22,A
